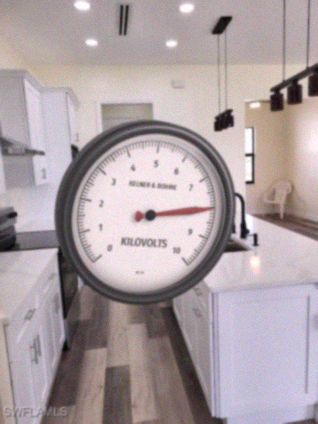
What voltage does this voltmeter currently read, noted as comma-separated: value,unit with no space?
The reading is 8,kV
